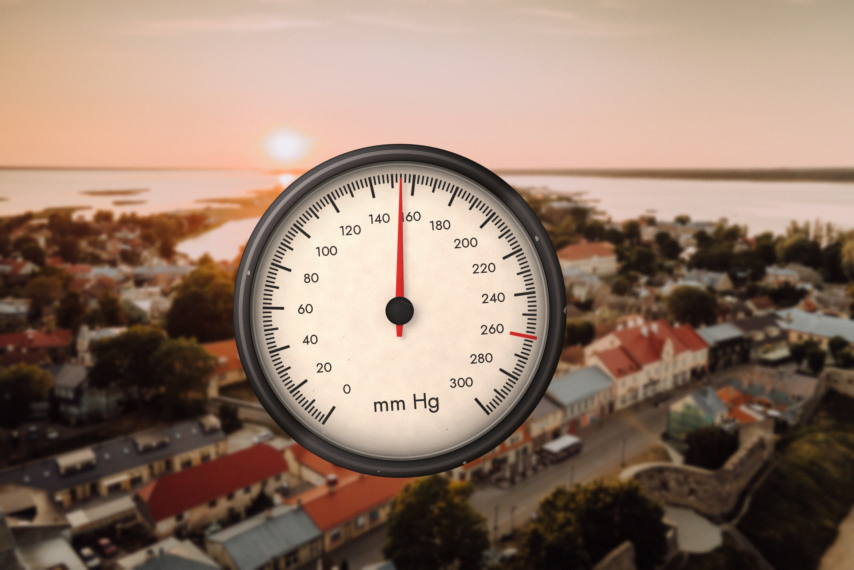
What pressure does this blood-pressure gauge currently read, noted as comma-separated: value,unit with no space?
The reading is 154,mmHg
